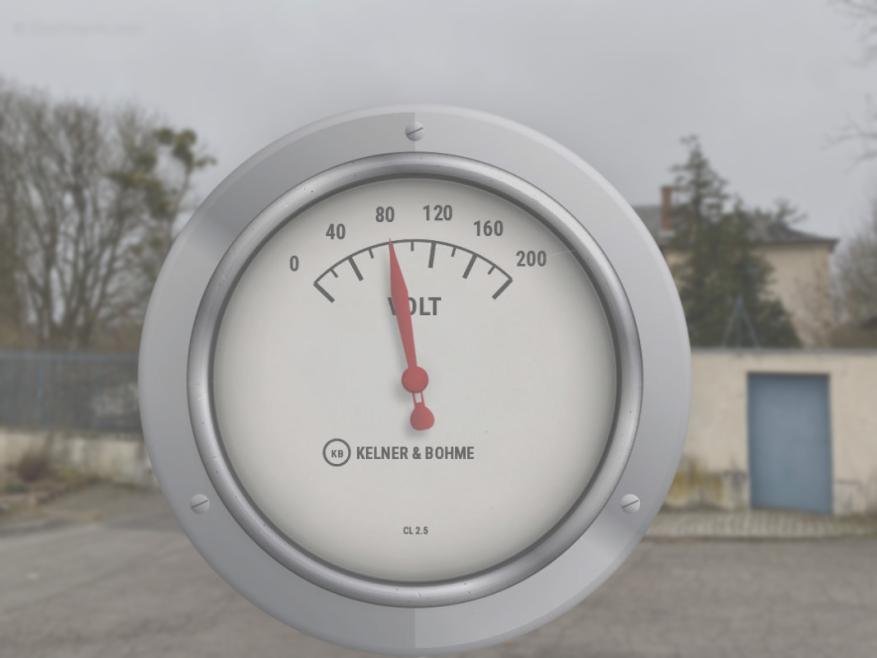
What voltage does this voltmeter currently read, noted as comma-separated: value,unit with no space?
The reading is 80,V
